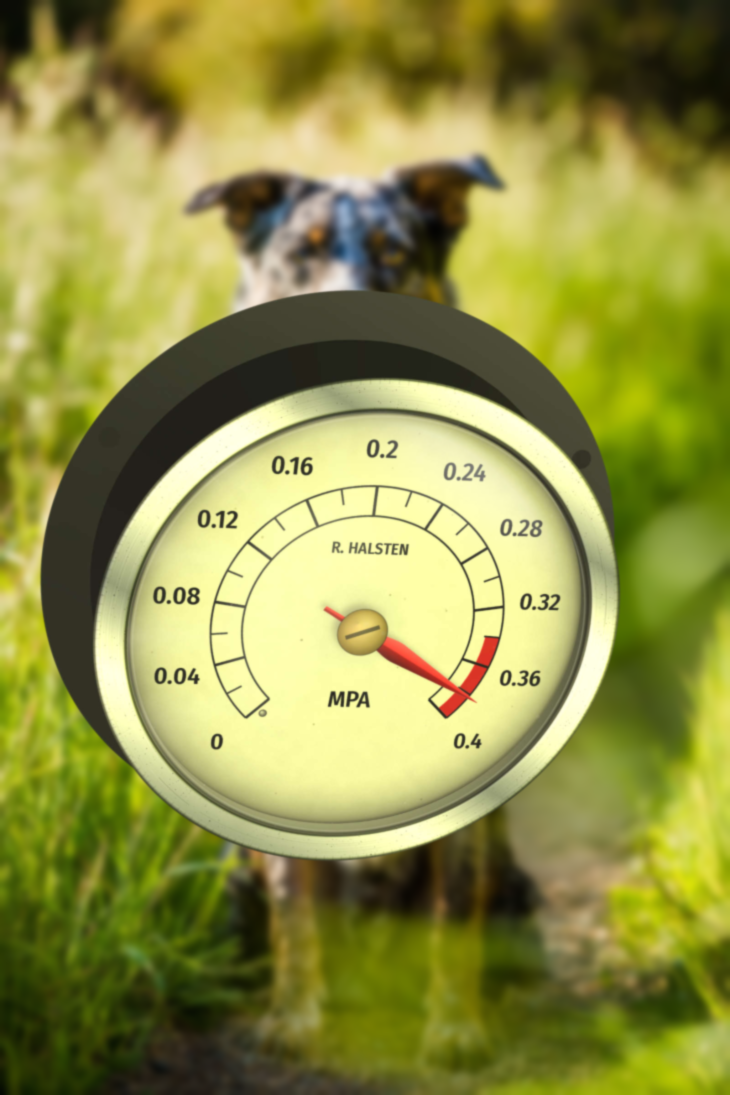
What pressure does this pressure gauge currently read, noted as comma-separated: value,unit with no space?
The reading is 0.38,MPa
